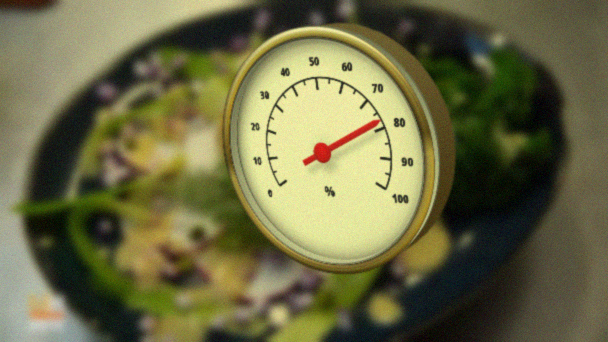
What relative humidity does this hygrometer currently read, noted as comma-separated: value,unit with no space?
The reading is 77.5,%
